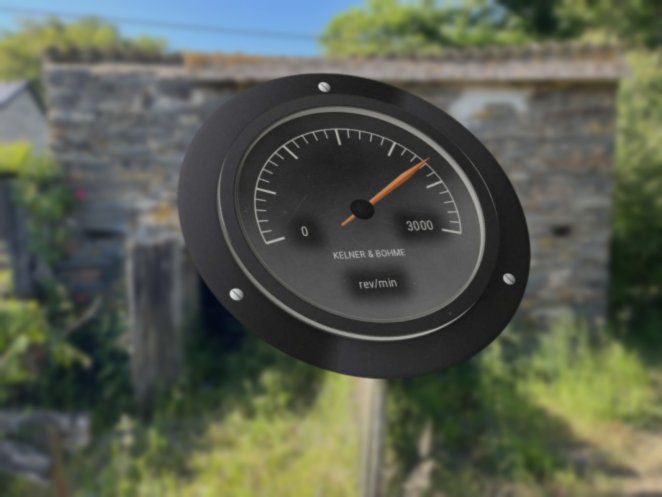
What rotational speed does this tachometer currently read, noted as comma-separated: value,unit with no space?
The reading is 2300,rpm
